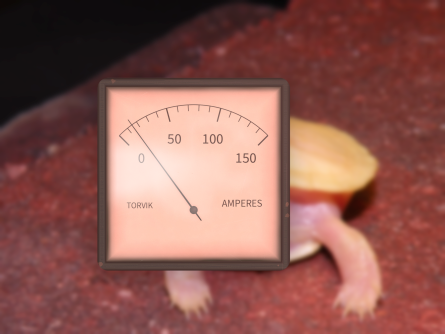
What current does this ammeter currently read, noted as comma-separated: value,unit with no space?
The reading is 15,A
